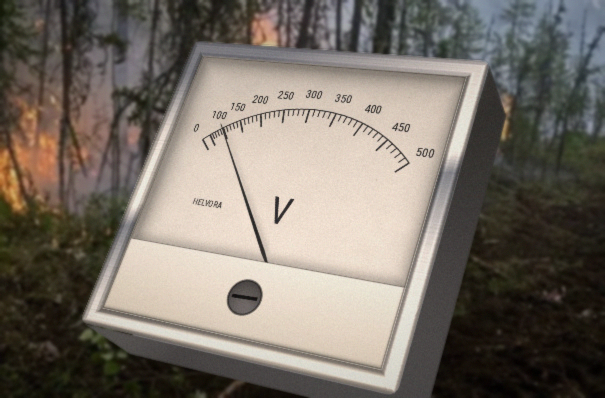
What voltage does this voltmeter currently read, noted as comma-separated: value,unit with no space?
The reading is 100,V
